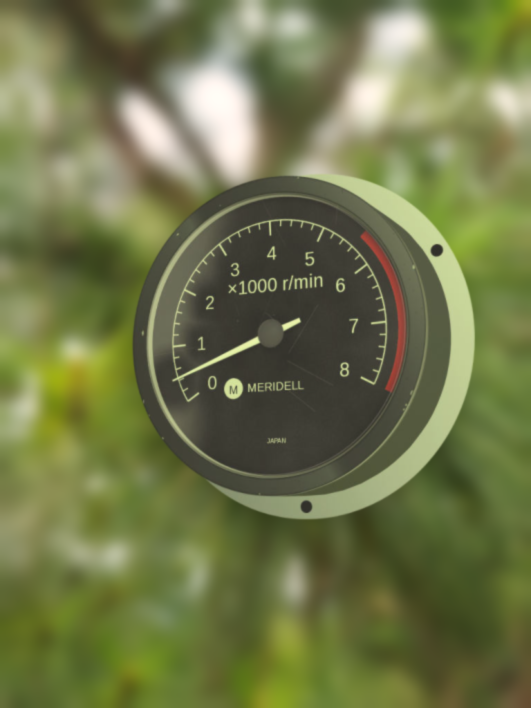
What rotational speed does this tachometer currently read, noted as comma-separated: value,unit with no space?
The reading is 400,rpm
